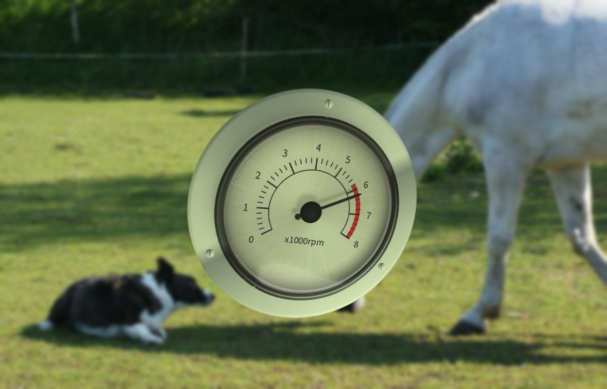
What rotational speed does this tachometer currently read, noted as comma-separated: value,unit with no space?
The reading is 6200,rpm
